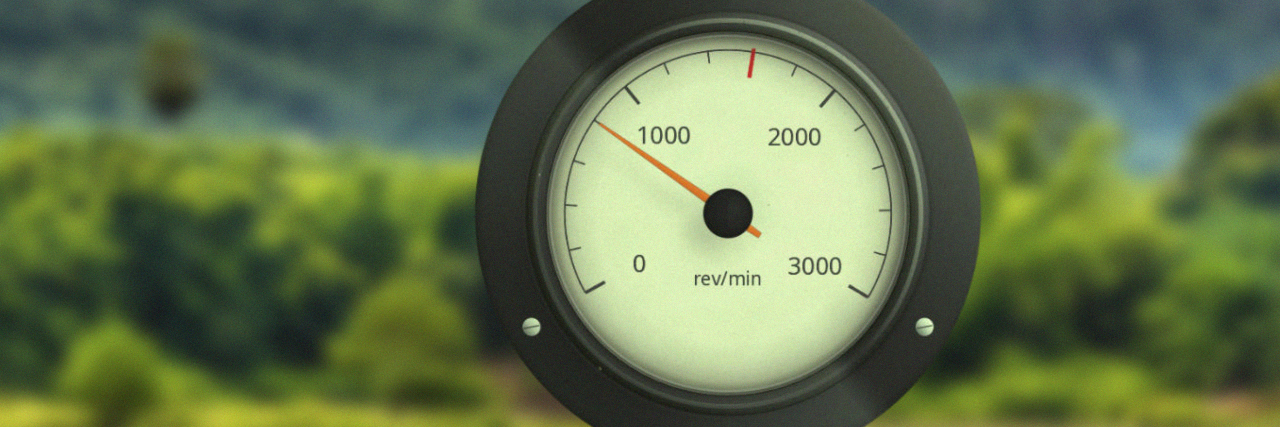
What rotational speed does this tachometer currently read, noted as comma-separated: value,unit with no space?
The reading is 800,rpm
